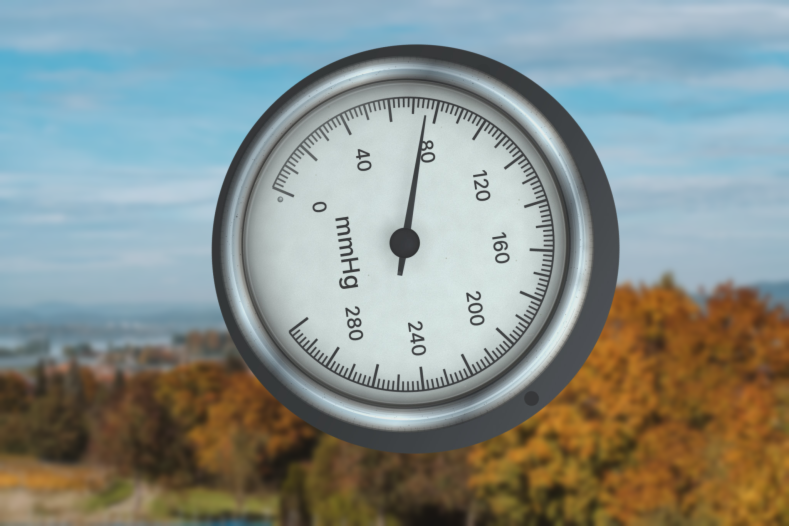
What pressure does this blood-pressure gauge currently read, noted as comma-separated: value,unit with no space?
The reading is 76,mmHg
